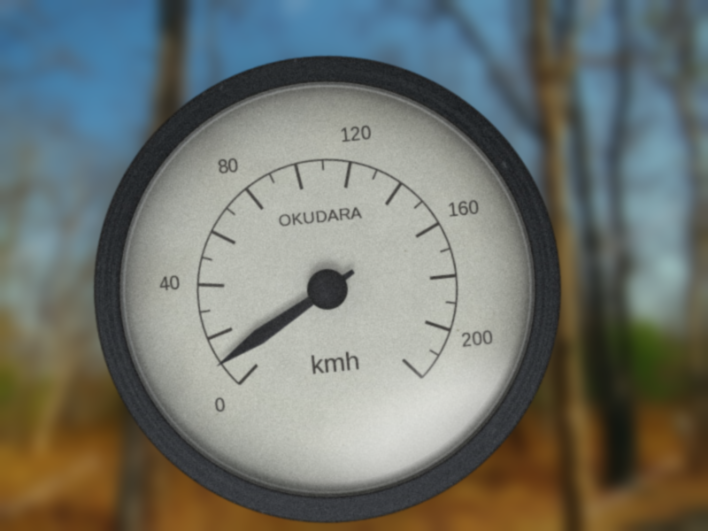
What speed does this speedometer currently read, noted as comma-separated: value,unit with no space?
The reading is 10,km/h
